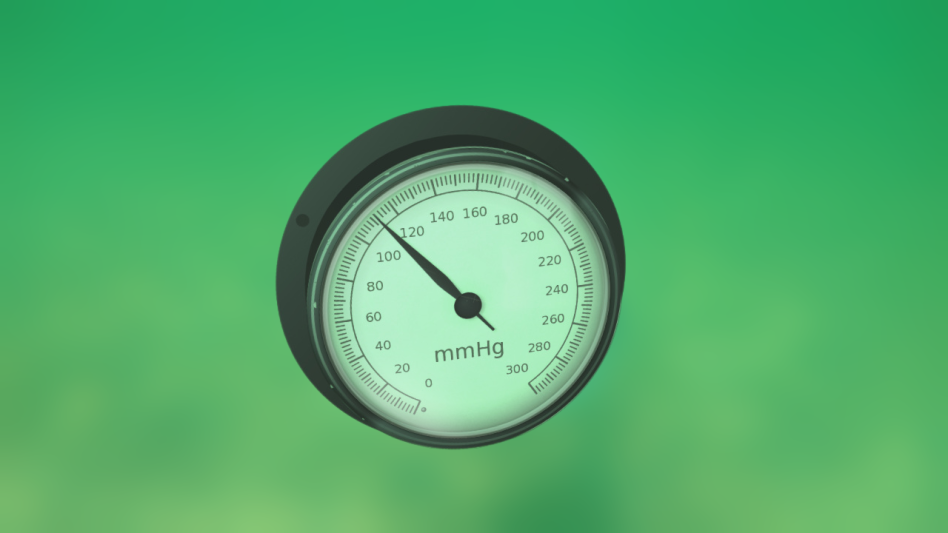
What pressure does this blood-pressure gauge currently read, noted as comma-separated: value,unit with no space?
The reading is 112,mmHg
